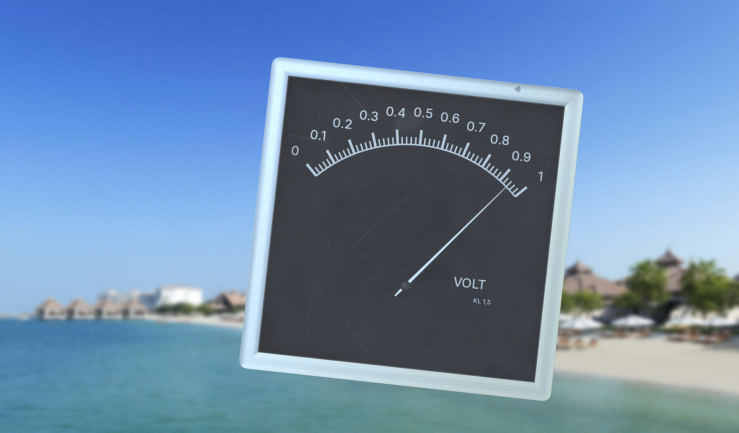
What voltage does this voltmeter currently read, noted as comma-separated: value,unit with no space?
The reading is 0.94,V
